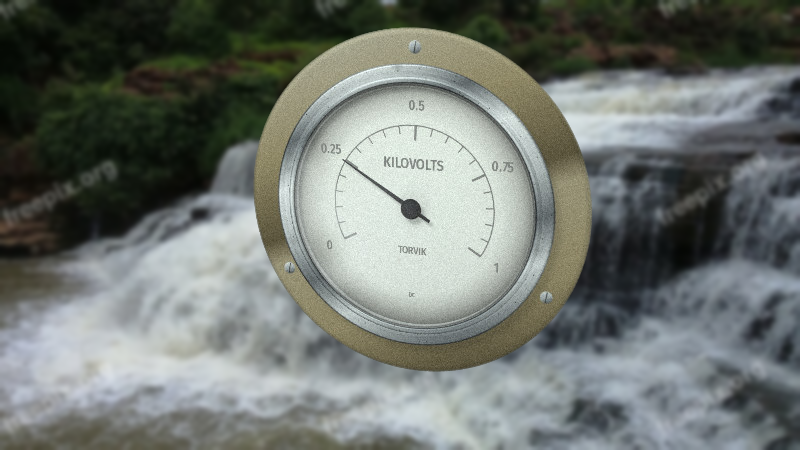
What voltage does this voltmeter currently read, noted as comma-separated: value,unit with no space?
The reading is 0.25,kV
